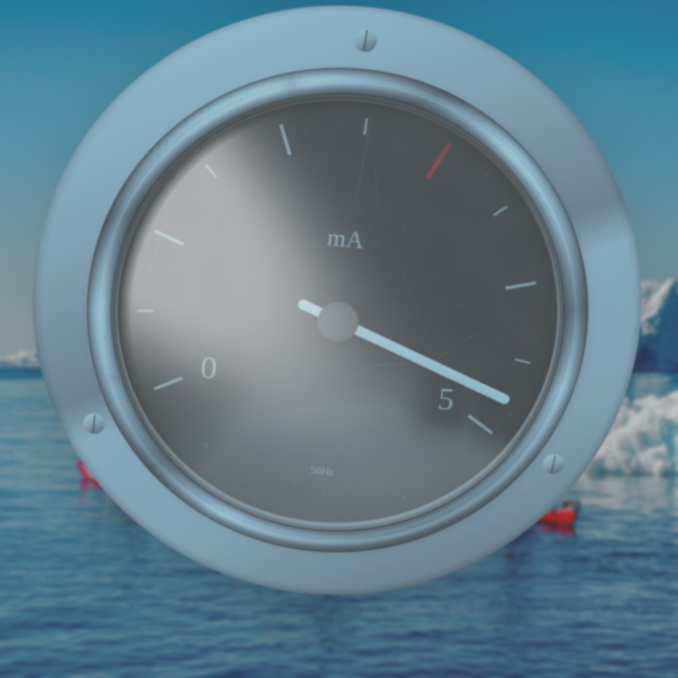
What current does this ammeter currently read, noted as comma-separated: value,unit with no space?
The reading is 4.75,mA
